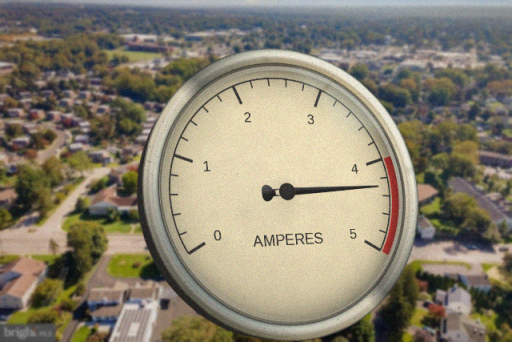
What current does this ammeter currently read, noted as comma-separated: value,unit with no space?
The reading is 4.3,A
